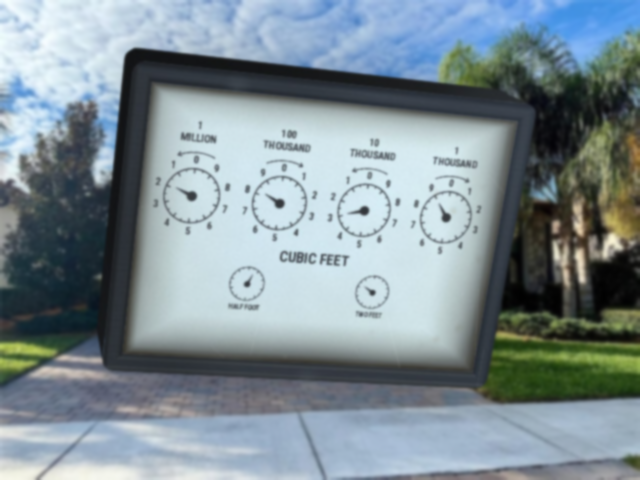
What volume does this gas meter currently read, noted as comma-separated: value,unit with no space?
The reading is 182900,ft³
